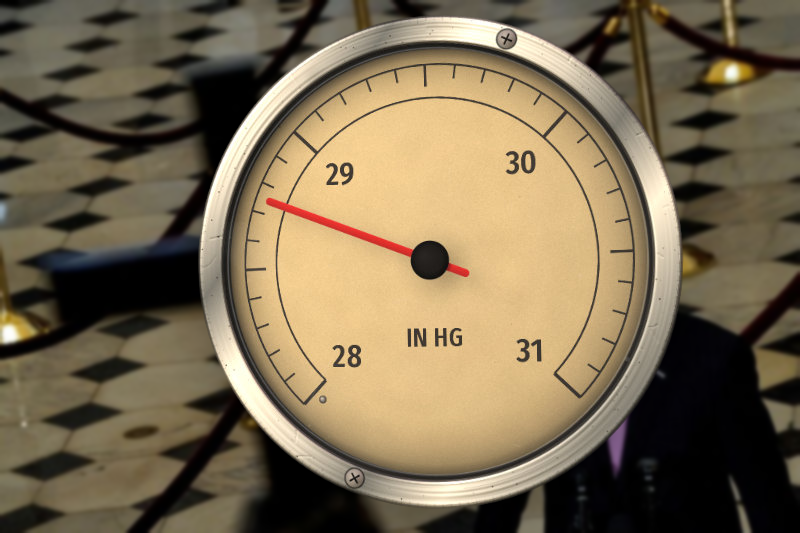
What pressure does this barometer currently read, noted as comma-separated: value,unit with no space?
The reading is 28.75,inHg
